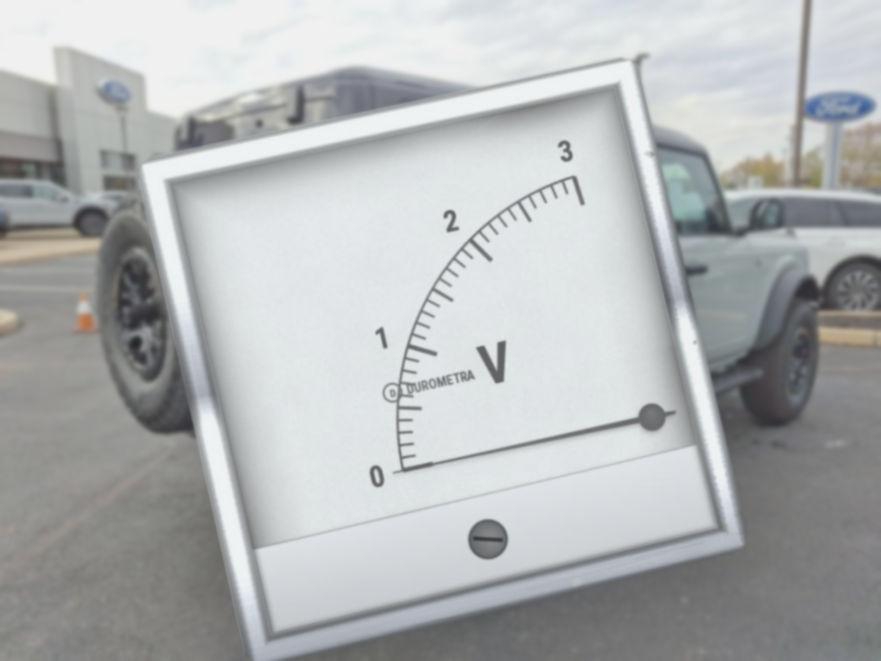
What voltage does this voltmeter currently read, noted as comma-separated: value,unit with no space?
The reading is 0,V
